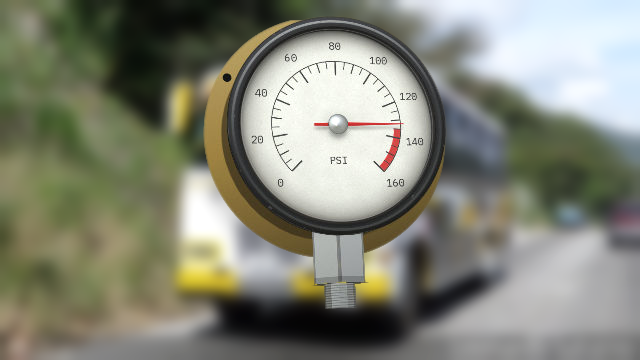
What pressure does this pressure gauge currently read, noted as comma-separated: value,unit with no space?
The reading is 132.5,psi
